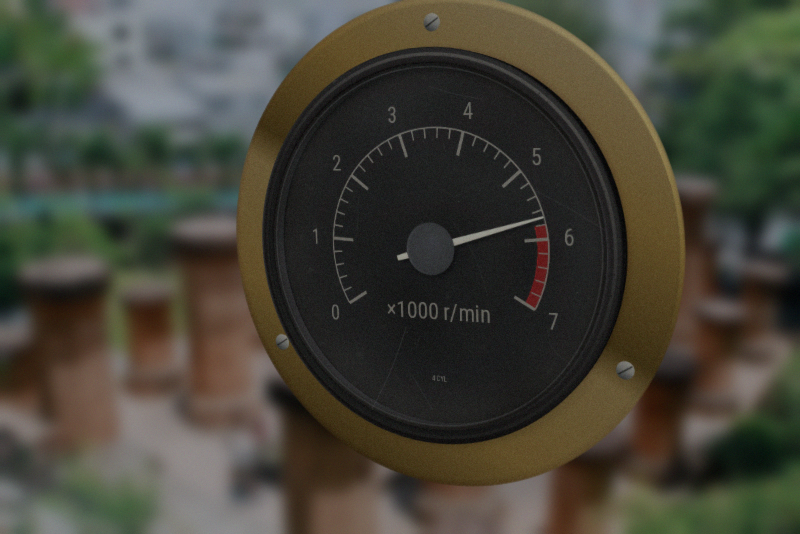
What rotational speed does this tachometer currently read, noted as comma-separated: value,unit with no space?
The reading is 5700,rpm
